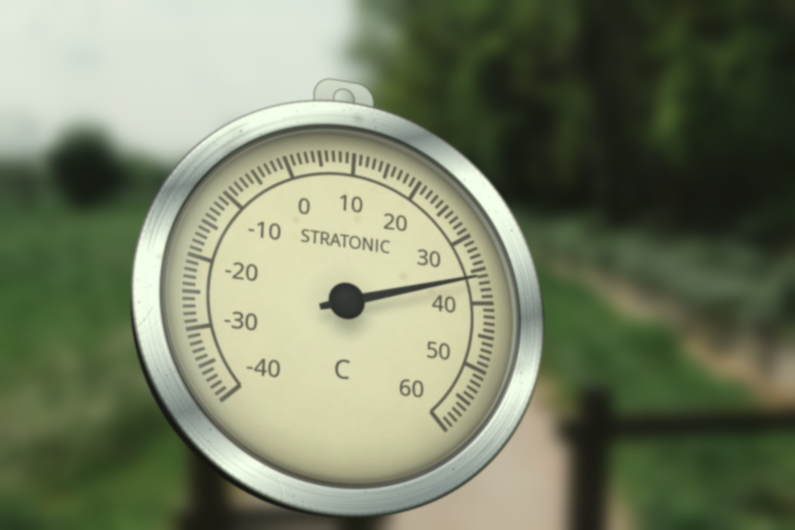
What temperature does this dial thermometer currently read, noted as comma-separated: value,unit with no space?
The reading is 36,°C
